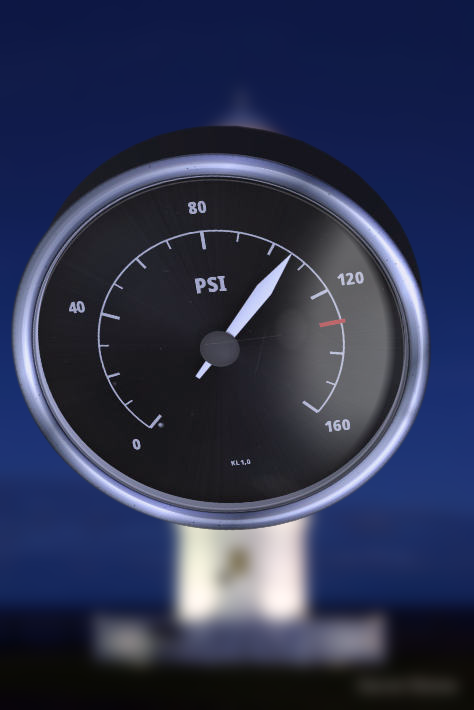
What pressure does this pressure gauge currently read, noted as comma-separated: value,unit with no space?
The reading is 105,psi
